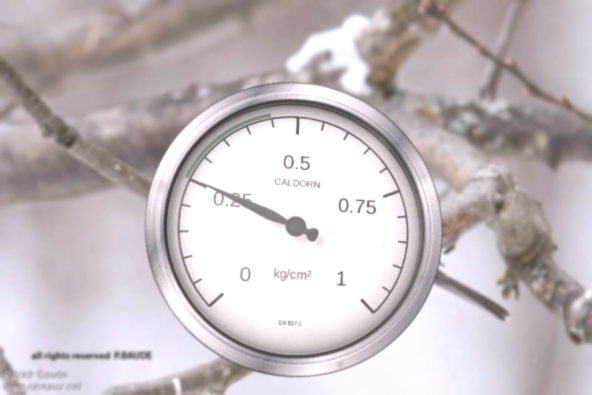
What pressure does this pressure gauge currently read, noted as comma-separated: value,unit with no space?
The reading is 0.25,kg/cm²
